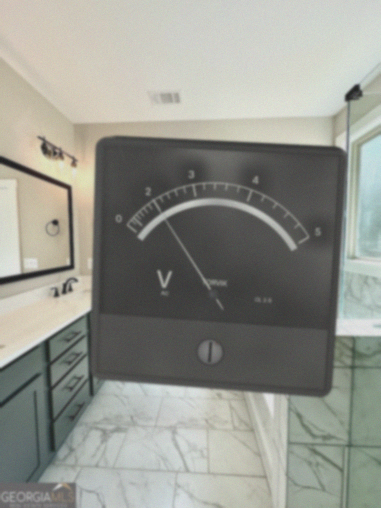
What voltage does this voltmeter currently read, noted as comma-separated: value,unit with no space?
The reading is 2,V
